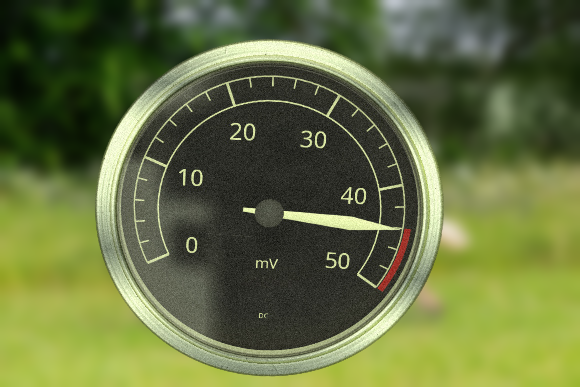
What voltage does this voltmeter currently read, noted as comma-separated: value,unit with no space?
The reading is 44,mV
